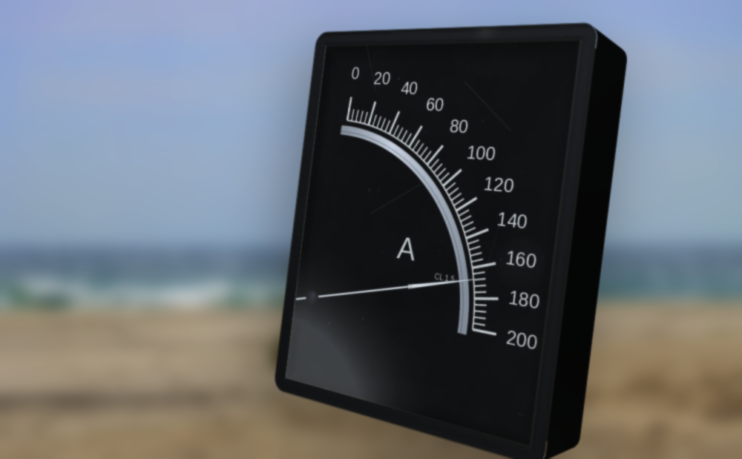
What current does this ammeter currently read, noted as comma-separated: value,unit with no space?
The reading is 168,A
